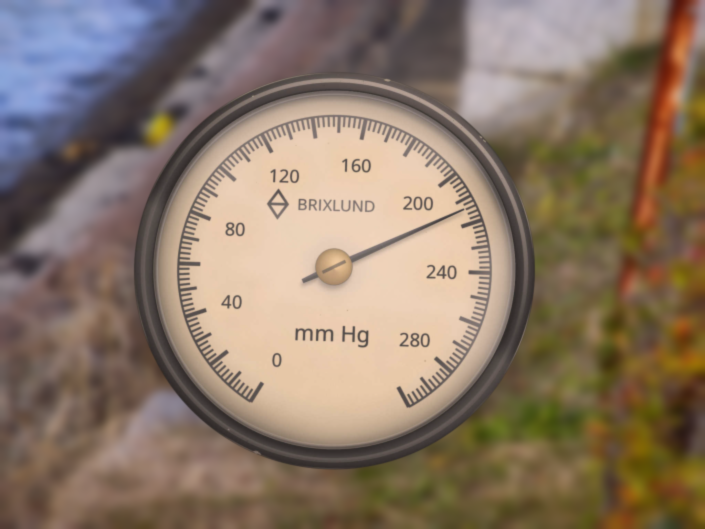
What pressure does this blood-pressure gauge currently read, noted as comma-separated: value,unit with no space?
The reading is 214,mmHg
